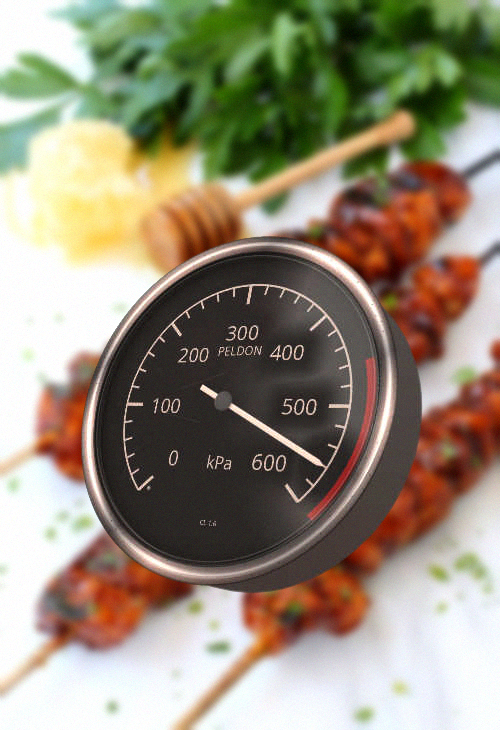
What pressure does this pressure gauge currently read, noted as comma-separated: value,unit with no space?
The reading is 560,kPa
